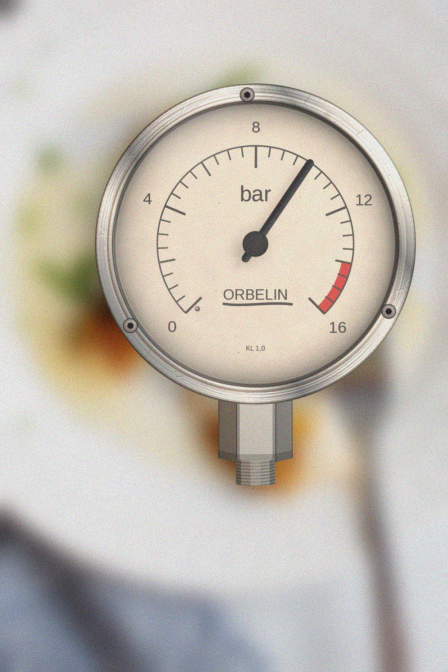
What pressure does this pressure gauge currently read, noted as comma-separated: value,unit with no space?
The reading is 10,bar
